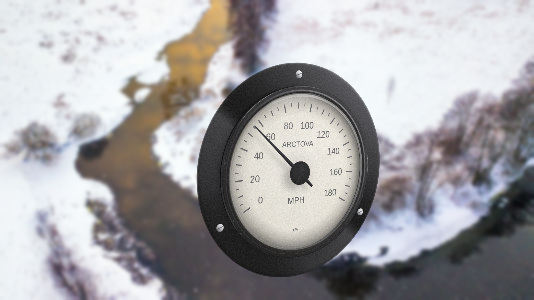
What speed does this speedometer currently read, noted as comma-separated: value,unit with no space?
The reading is 55,mph
